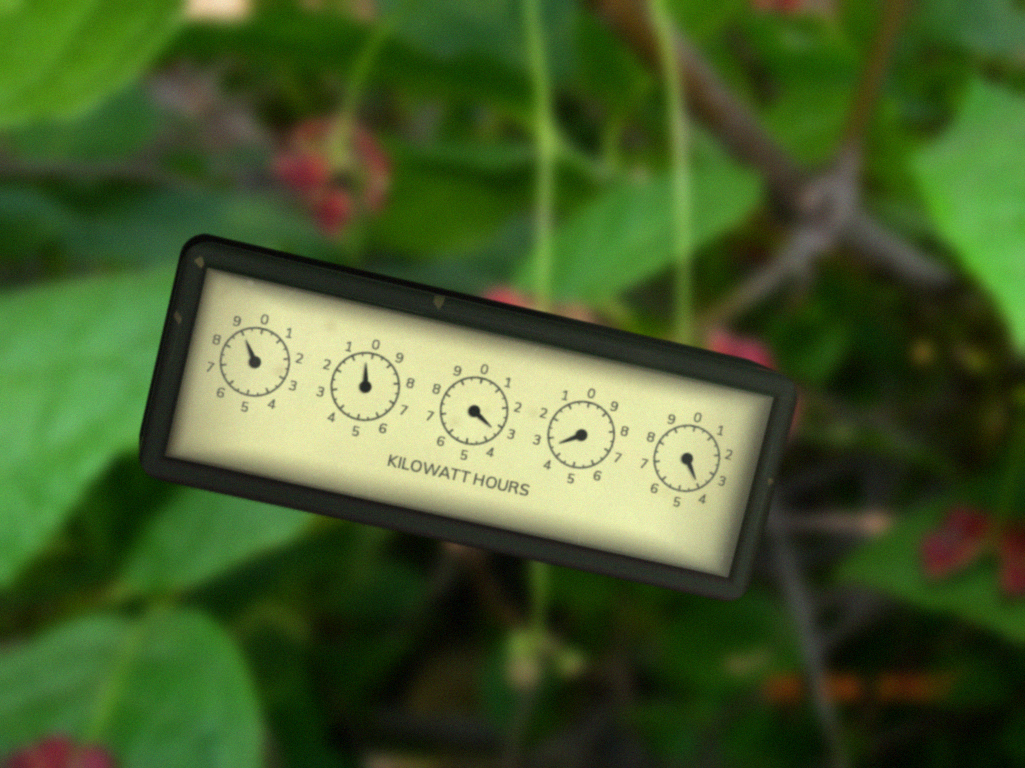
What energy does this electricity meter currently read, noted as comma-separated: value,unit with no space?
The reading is 90334,kWh
